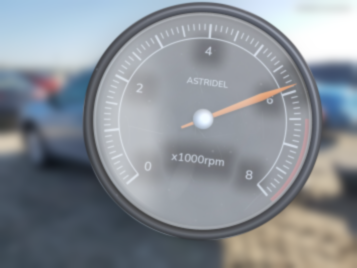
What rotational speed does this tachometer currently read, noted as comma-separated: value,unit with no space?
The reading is 5900,rpm
